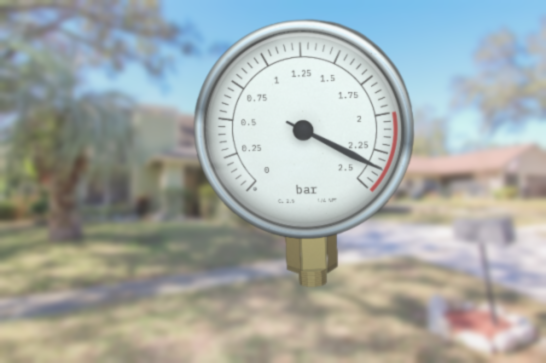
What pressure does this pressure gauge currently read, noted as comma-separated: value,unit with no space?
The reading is 2.35,bar
